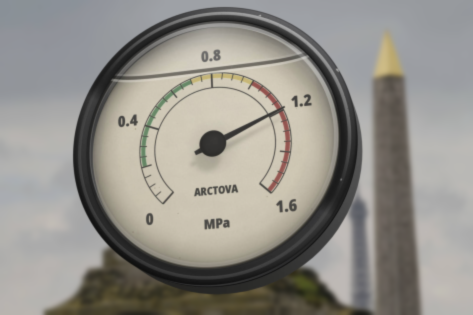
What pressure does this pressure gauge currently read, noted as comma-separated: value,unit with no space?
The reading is 1.2,MPa
